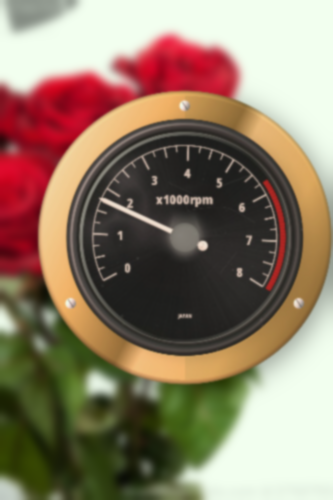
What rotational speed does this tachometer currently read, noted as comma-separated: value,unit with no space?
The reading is 1750,rpm
